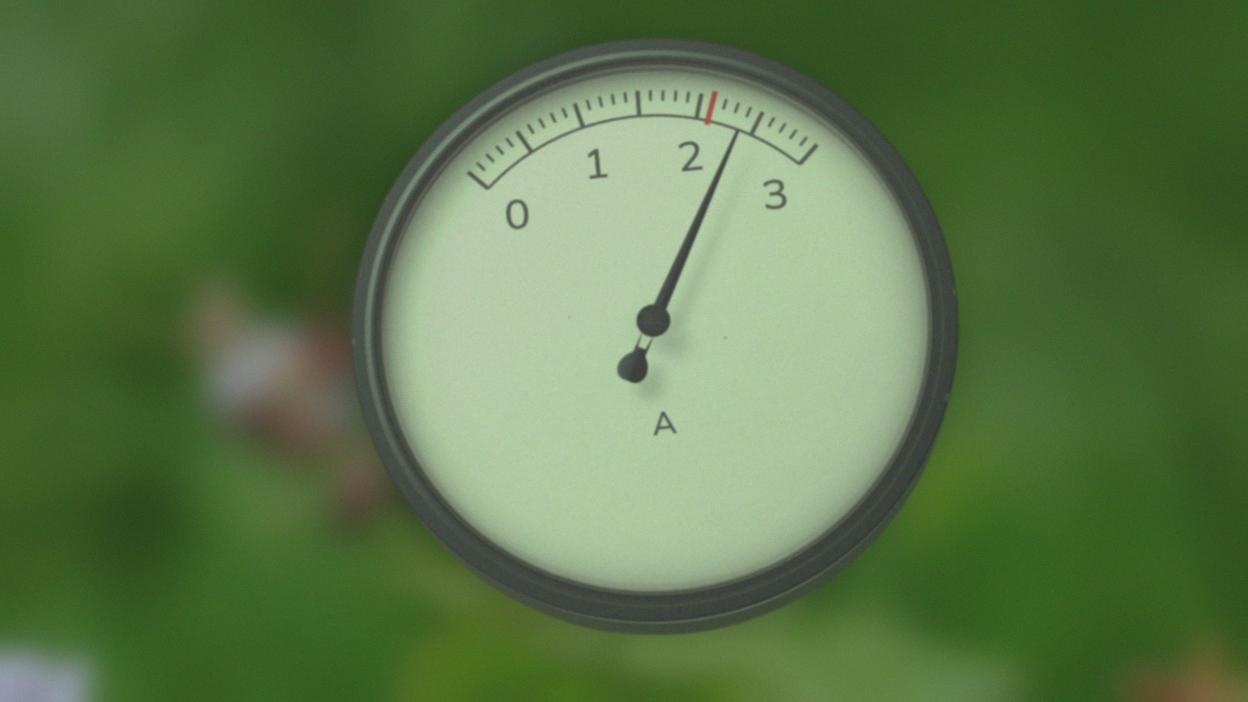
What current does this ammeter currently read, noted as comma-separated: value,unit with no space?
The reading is 2.4,A
